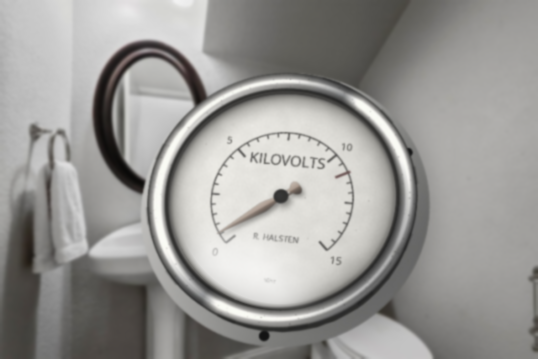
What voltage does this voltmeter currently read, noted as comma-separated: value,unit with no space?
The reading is 0.5,kV
